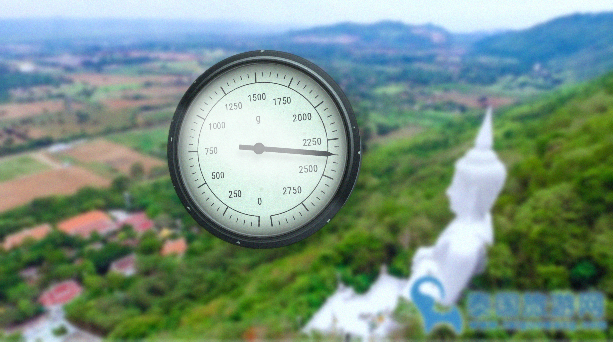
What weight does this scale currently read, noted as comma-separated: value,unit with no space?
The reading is 2350,g
